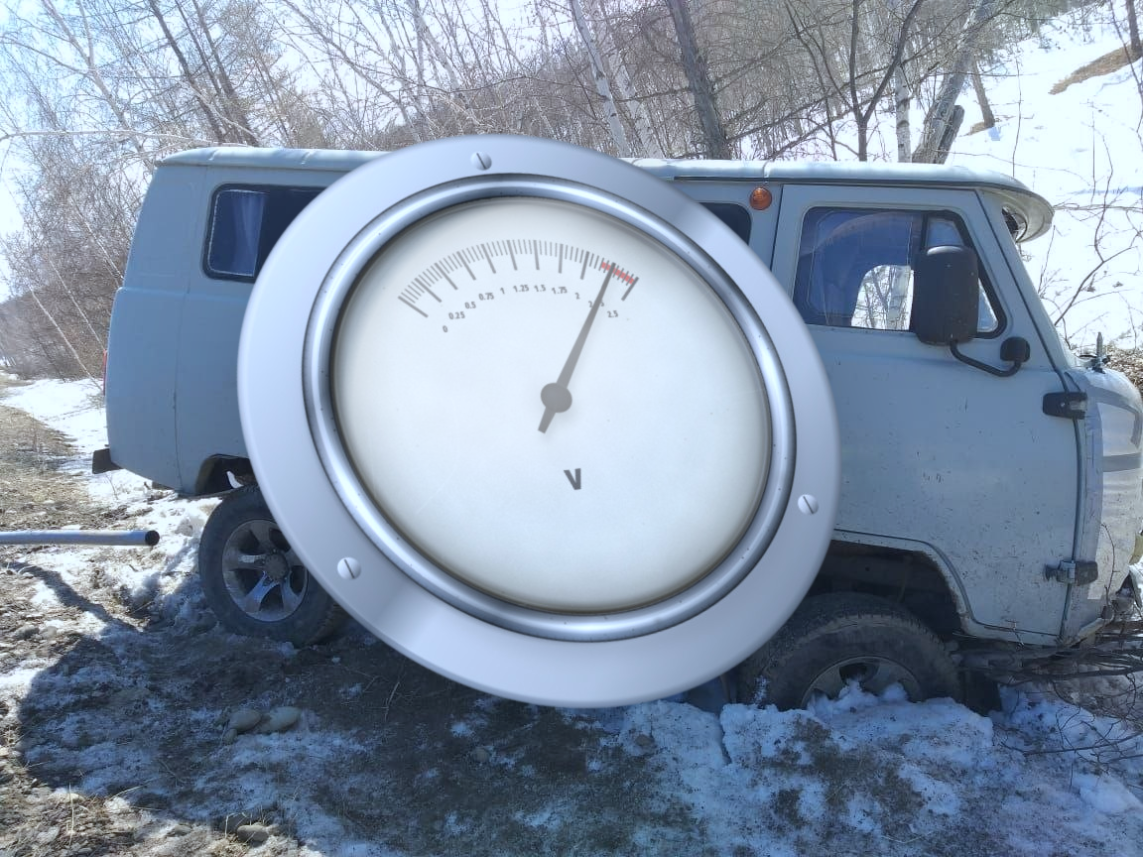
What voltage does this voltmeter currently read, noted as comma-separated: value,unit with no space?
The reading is 2.25,V
